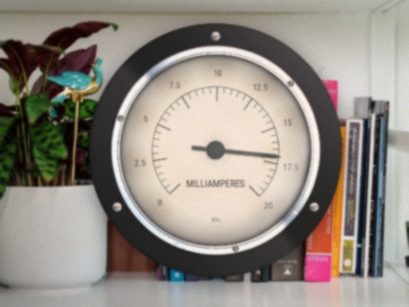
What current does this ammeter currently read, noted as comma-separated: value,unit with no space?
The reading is 17,mA
